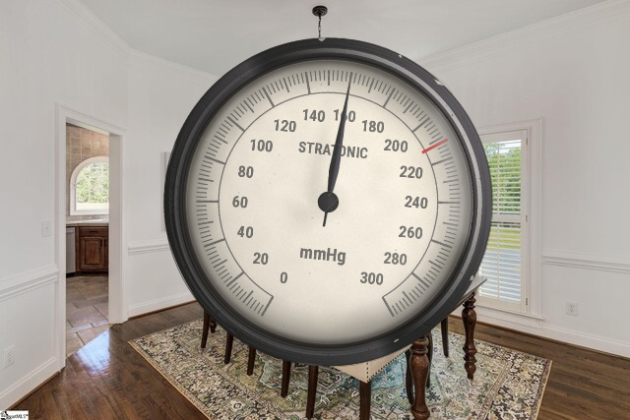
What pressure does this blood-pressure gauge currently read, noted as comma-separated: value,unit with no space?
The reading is 160,mmHg
